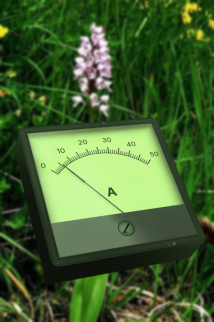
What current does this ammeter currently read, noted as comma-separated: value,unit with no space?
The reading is 5,A
